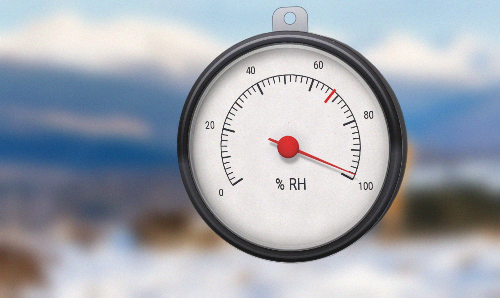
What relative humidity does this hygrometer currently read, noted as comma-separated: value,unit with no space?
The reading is 98,%
